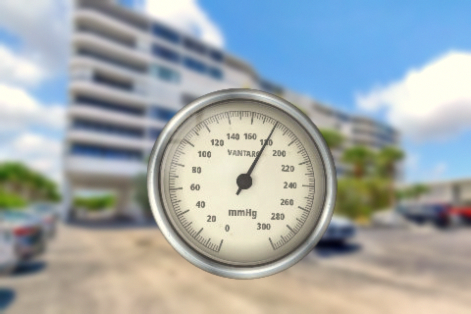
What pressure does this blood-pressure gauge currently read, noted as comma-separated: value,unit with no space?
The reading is 180,mmHg
